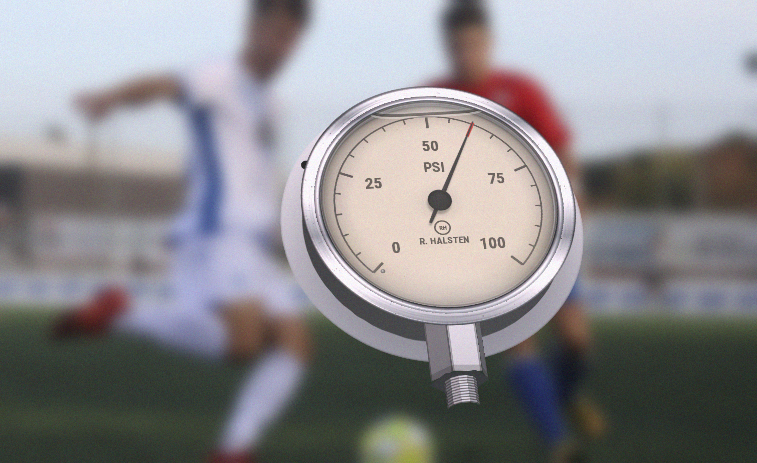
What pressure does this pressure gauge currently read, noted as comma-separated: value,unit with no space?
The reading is 60,psi
